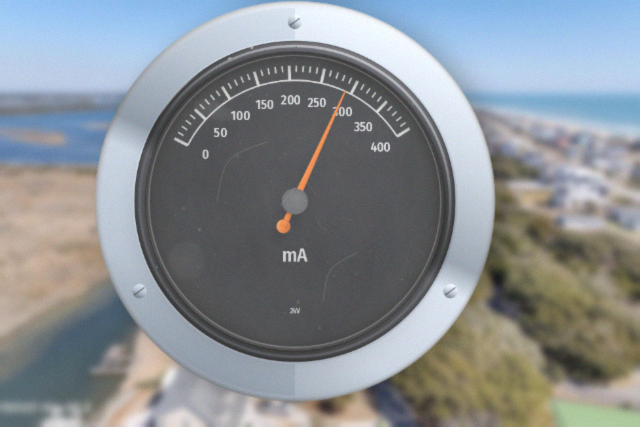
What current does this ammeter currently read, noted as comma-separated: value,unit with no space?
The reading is 290,mA
